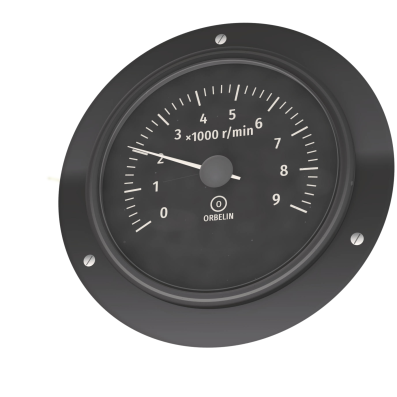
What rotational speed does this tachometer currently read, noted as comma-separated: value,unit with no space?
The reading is 2000,rpm
